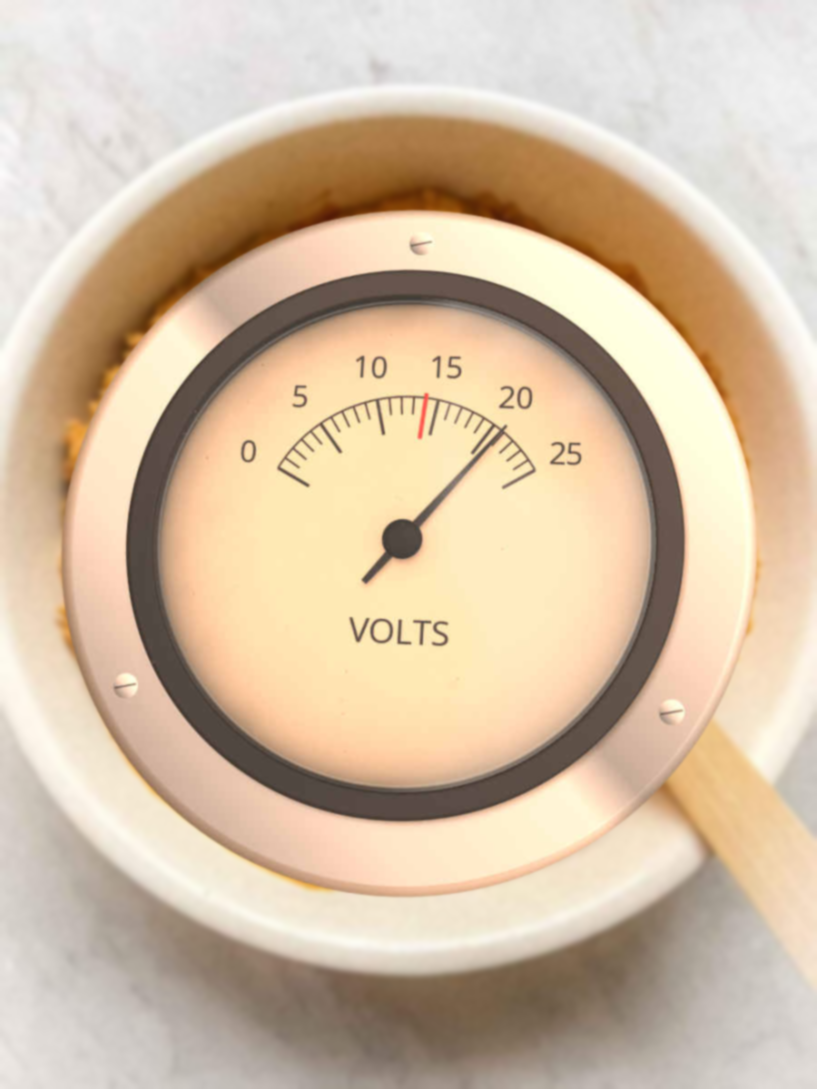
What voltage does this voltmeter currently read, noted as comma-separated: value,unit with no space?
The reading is 21,V
